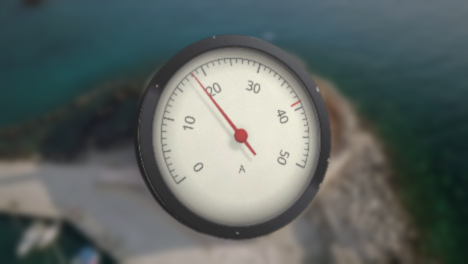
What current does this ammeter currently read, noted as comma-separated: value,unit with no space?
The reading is 18,A
